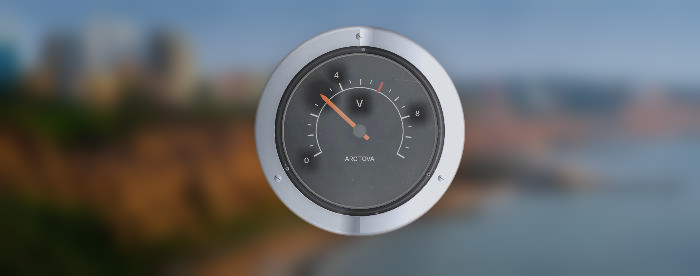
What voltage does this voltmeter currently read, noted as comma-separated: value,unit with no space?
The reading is 3,V
